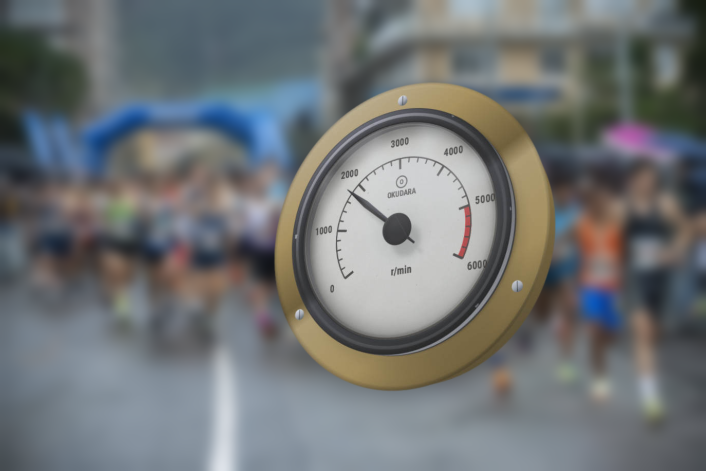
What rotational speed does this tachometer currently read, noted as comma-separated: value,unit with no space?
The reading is 1800,rpm
